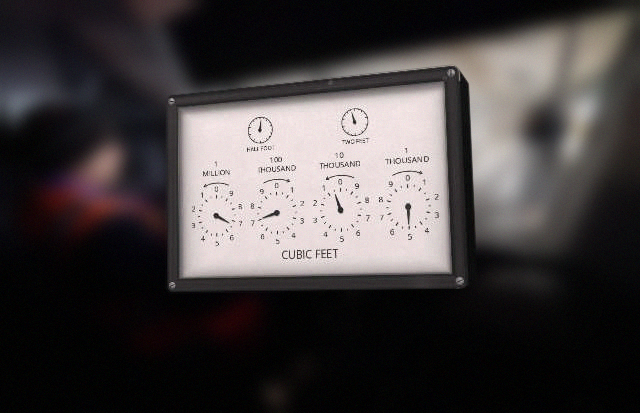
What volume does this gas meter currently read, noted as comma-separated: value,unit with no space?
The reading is 670500,ft³
